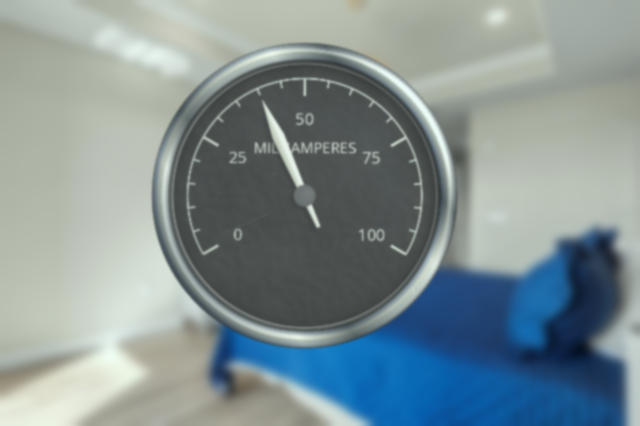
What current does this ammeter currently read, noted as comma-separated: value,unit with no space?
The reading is 40,mA
